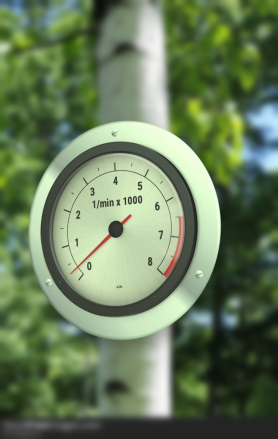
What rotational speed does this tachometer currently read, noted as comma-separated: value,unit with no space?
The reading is 250,rpm
